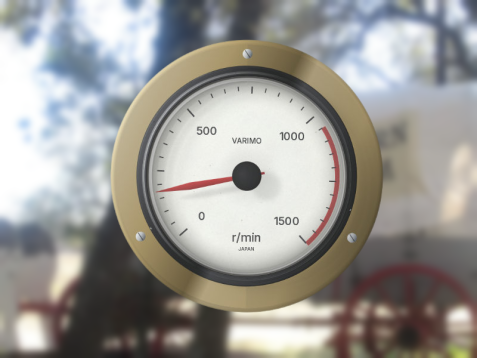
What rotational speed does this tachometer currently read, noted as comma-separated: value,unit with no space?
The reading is 175,rpm
